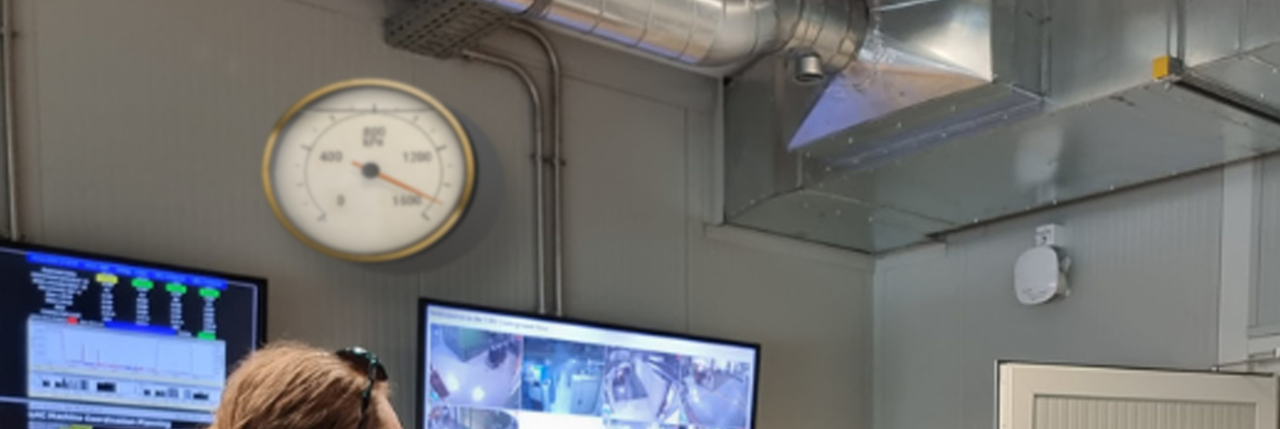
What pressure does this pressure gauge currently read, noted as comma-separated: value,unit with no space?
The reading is 1500,kPa
